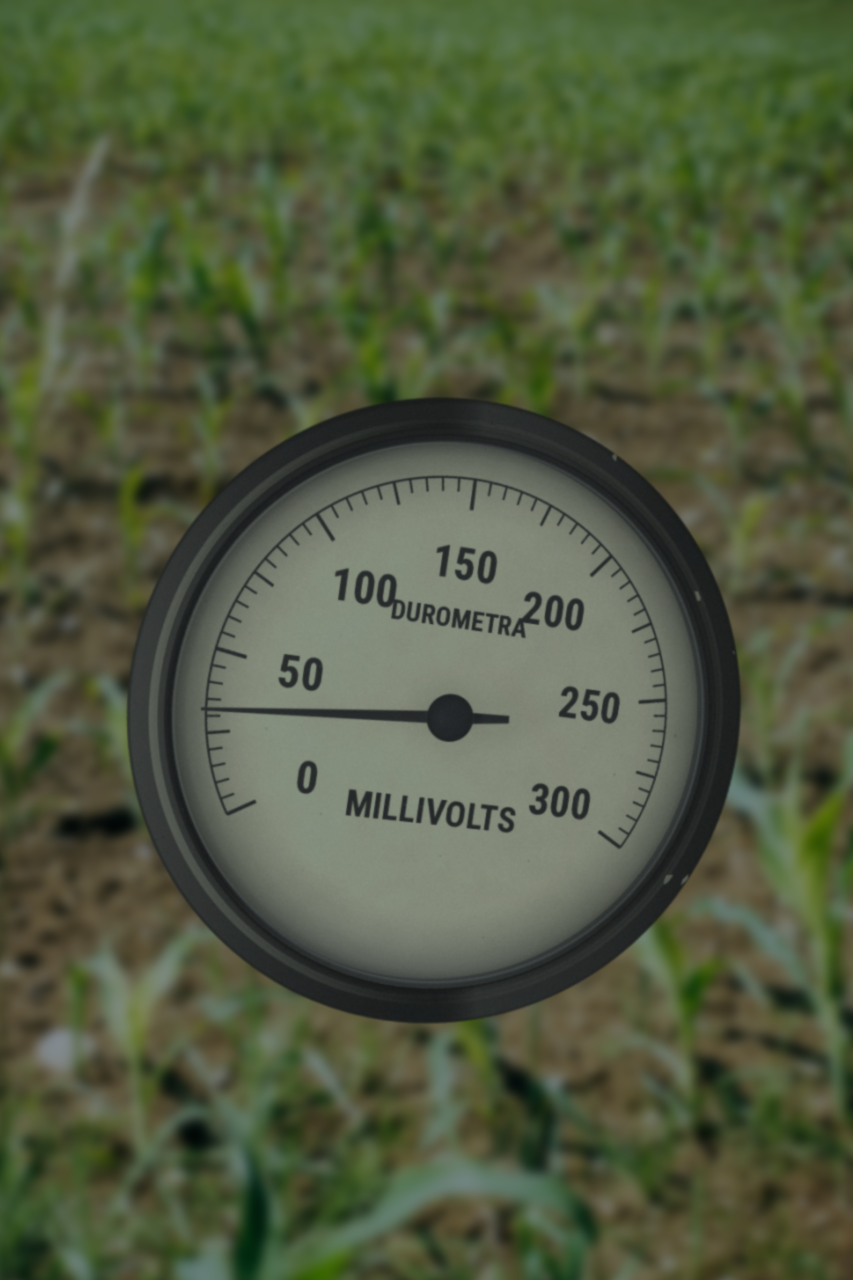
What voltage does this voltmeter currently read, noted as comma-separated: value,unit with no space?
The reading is 32.5,mV
